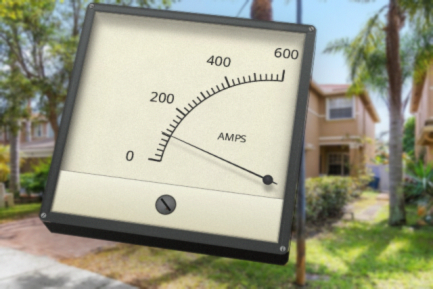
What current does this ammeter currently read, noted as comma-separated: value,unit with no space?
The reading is 100,A
